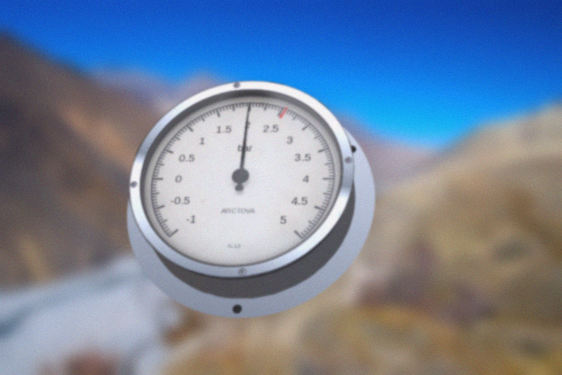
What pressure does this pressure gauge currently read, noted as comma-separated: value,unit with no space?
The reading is 2,bar
